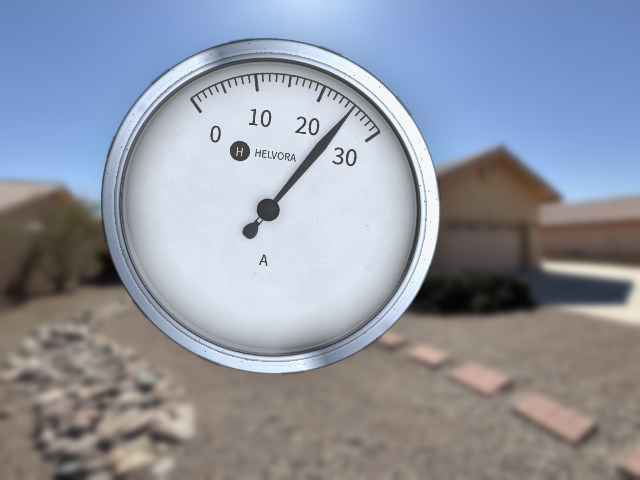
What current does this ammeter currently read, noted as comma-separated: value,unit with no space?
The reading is 25,A
